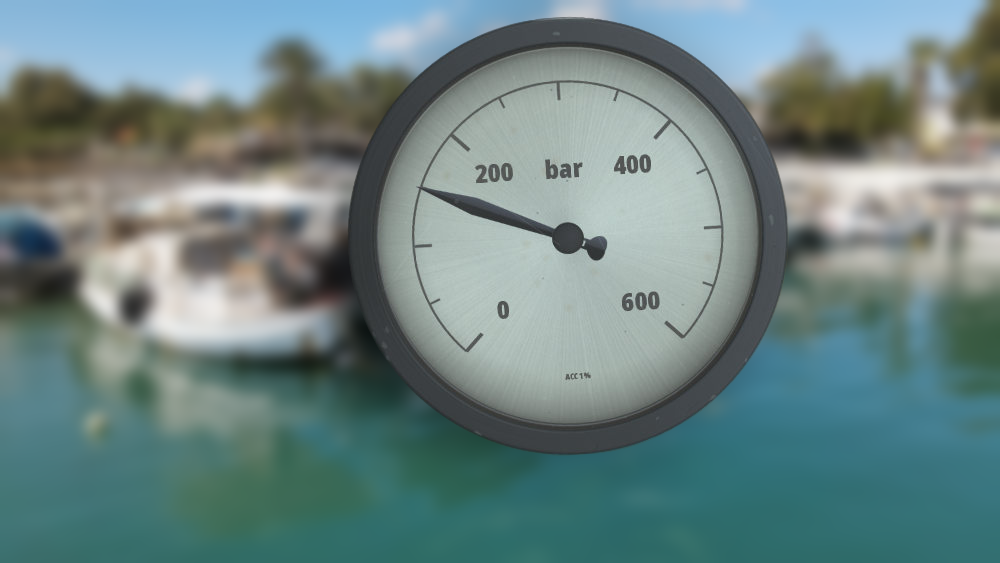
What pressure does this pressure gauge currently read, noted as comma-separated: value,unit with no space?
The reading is 150,bar
